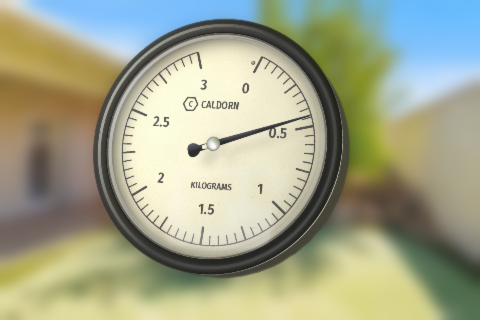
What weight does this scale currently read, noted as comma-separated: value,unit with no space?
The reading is 0.45,kg
